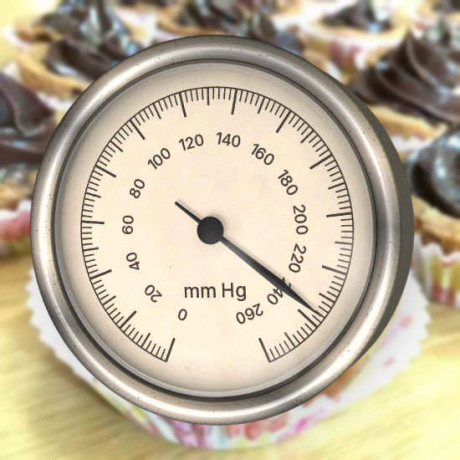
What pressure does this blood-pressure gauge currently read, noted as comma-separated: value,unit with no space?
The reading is 236,mmHg
